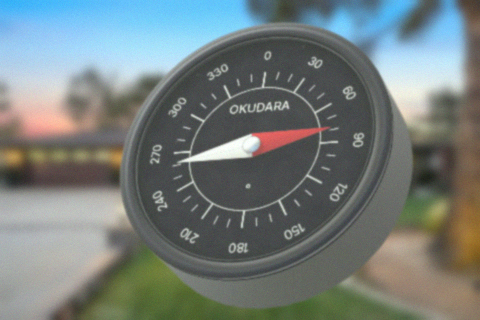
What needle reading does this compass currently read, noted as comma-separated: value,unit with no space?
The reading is 80,°
